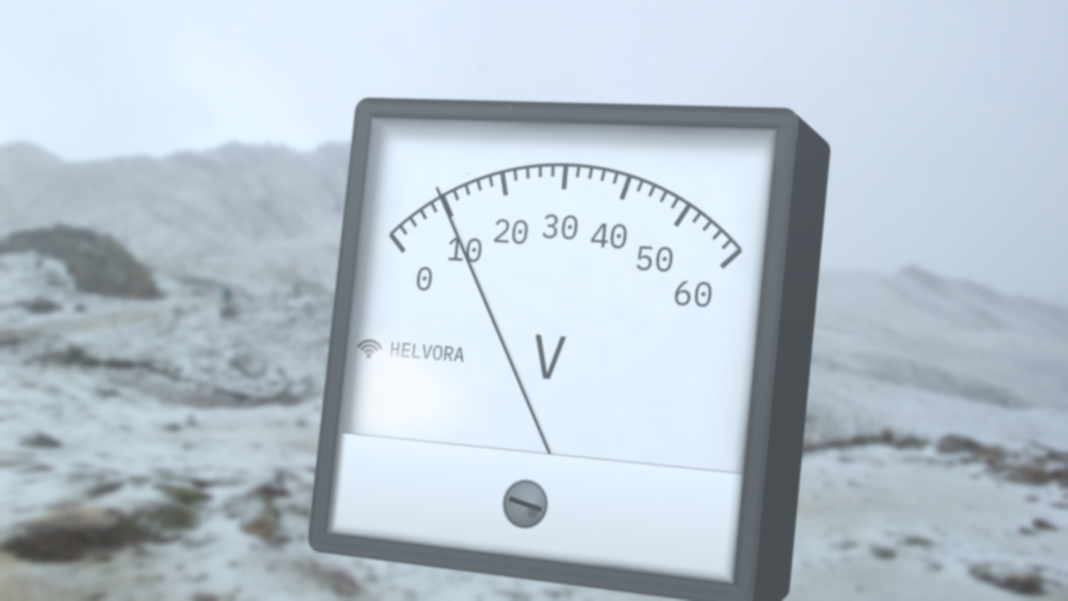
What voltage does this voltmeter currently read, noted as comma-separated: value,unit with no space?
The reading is 10,V
